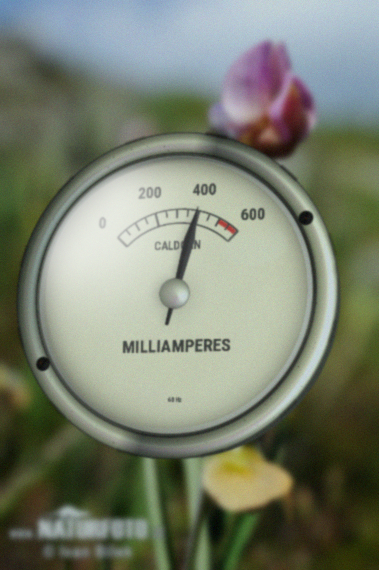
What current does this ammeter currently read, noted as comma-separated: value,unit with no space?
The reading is 400,mA
